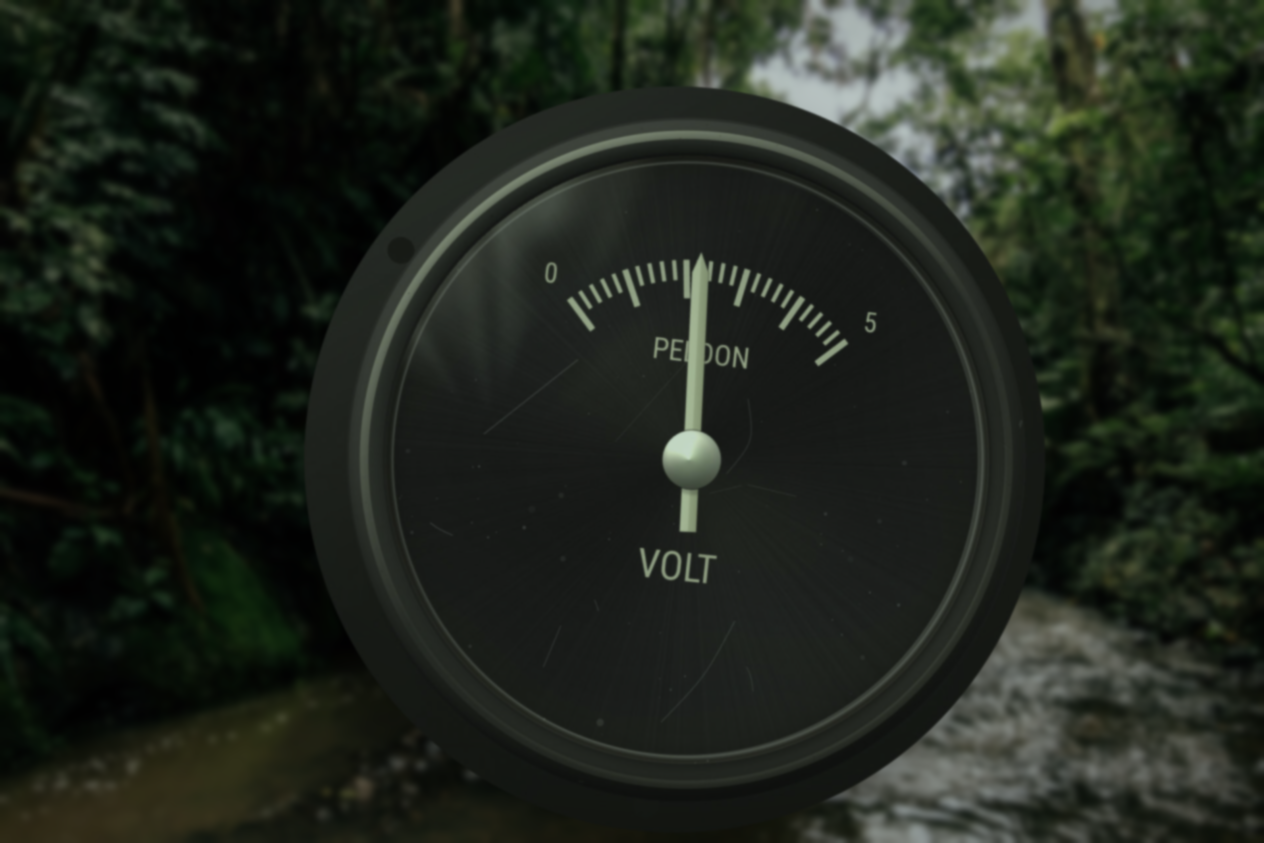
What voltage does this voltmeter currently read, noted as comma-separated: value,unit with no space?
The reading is 2.2,V
